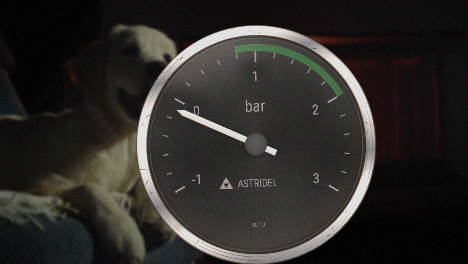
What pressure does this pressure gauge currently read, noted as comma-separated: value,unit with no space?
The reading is -0.1,bar
